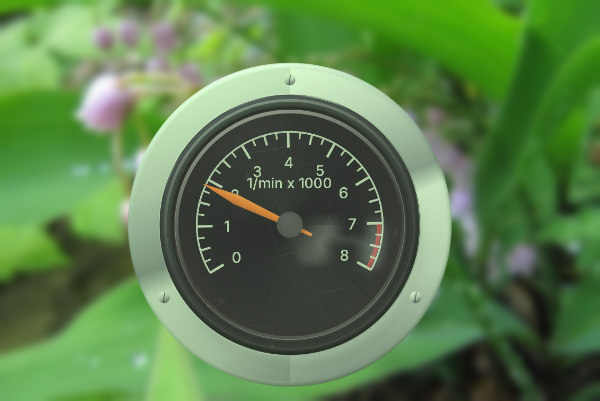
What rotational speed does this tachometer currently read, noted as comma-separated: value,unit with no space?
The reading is 1875,rpm
